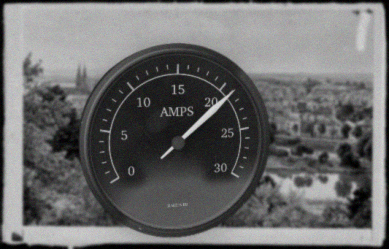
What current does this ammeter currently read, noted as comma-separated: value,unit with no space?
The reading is 21,A
